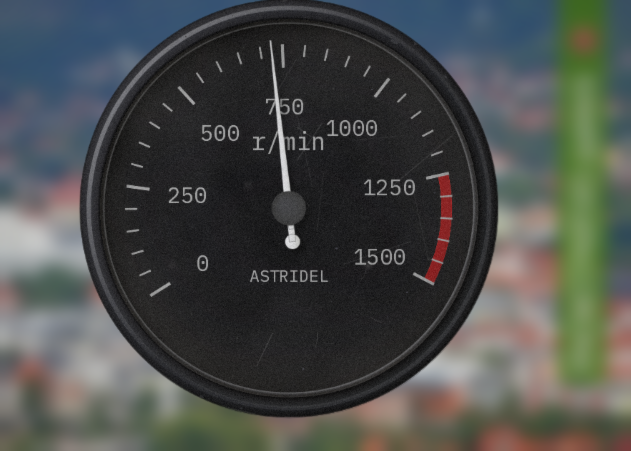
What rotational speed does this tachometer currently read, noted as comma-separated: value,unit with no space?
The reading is 725,rpm
